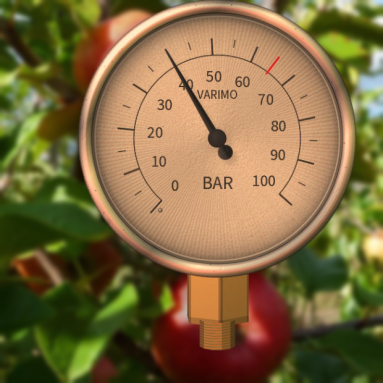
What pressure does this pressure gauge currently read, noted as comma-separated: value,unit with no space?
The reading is 40,bar
